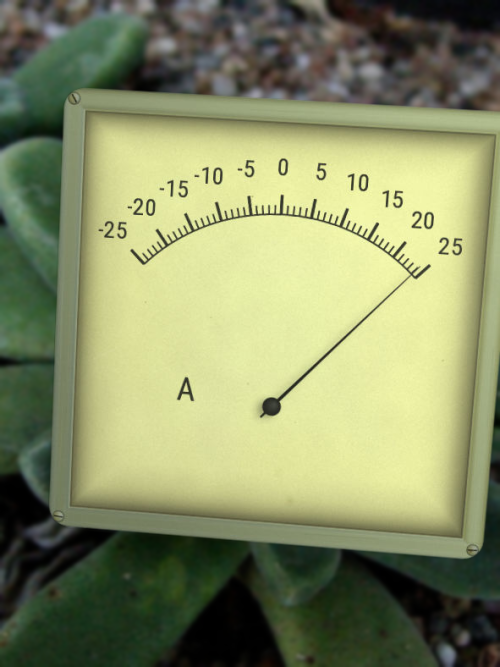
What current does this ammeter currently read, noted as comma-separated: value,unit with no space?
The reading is 24,A
